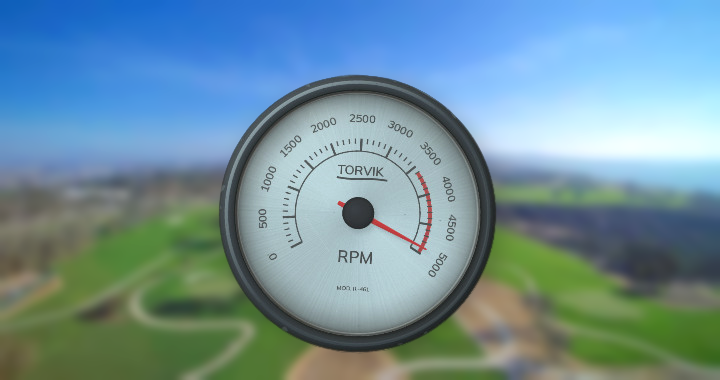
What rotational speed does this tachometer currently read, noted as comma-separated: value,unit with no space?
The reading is 4900,rpm
